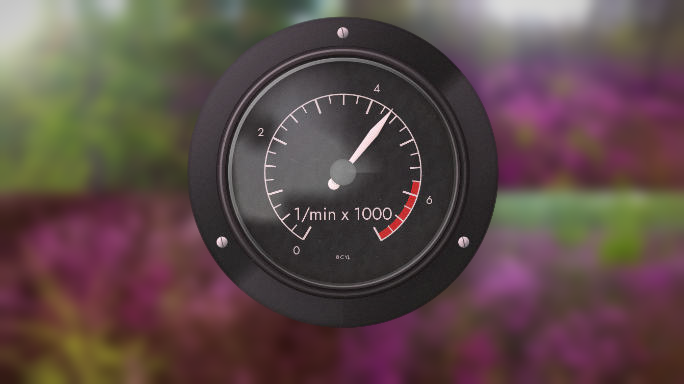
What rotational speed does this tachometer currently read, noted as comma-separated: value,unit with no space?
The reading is 4375,rpm
